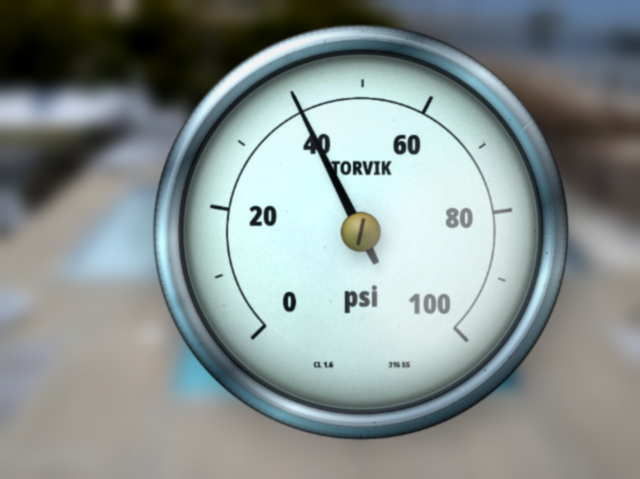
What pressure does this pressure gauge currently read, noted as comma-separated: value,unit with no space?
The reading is 40,psi
